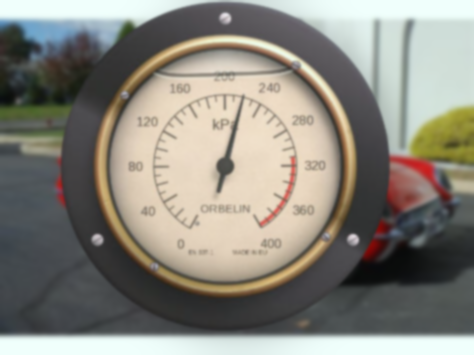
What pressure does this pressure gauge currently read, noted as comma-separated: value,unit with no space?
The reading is 220,kPa
